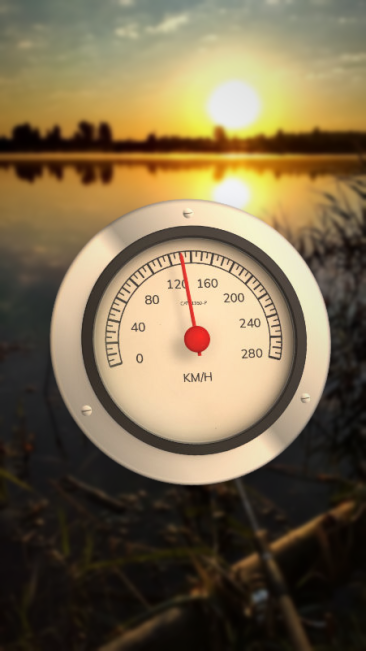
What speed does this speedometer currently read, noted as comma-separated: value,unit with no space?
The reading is 130,km/h
